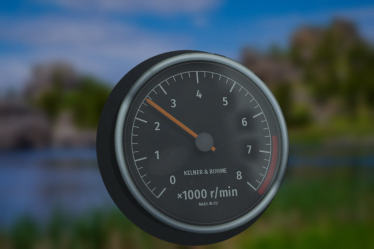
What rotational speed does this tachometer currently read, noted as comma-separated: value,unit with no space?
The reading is 2500,rpm
